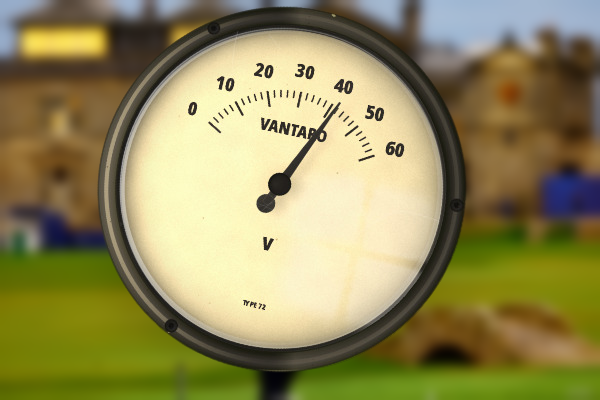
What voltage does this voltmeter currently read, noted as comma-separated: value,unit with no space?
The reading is 42,V
